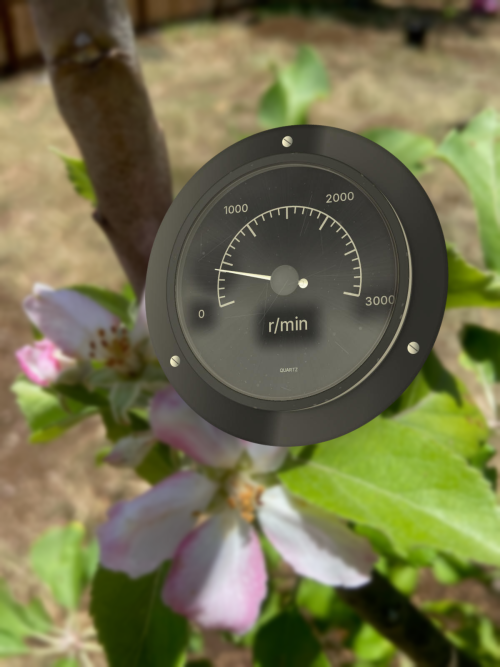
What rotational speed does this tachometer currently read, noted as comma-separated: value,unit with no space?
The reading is 400,rpm
